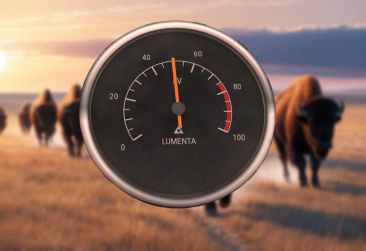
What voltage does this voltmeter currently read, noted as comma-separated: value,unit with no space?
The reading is 50,kV
